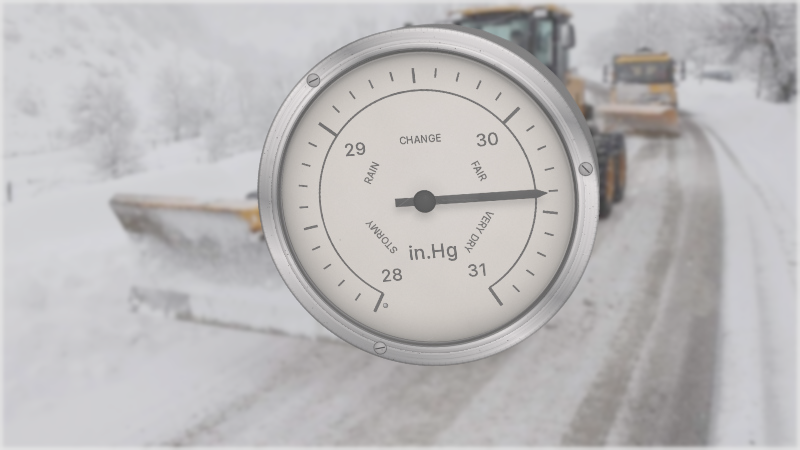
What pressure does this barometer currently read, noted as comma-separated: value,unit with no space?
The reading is 30.4,inHg
